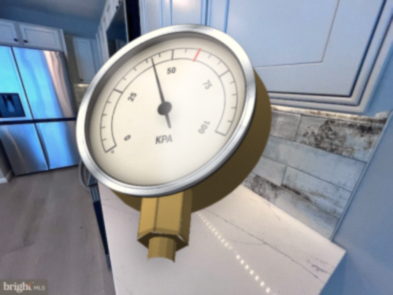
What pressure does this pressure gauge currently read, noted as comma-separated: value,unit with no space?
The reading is 42.5,kPa
